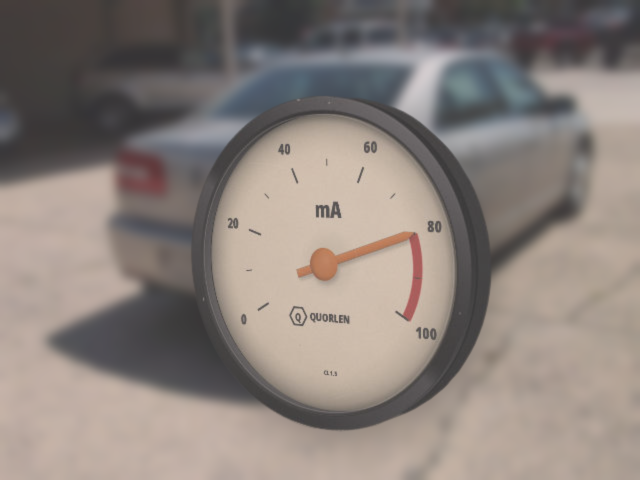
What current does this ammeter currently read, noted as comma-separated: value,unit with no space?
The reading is 80,mA
